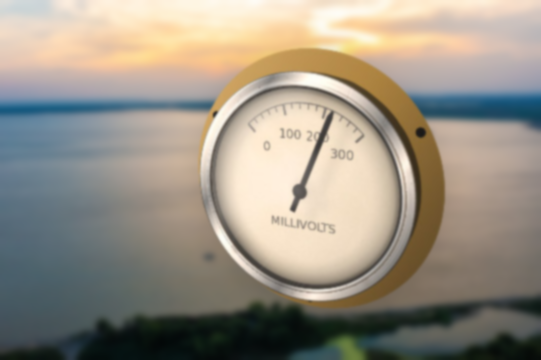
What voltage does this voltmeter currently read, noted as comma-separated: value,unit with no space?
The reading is 220,mV
